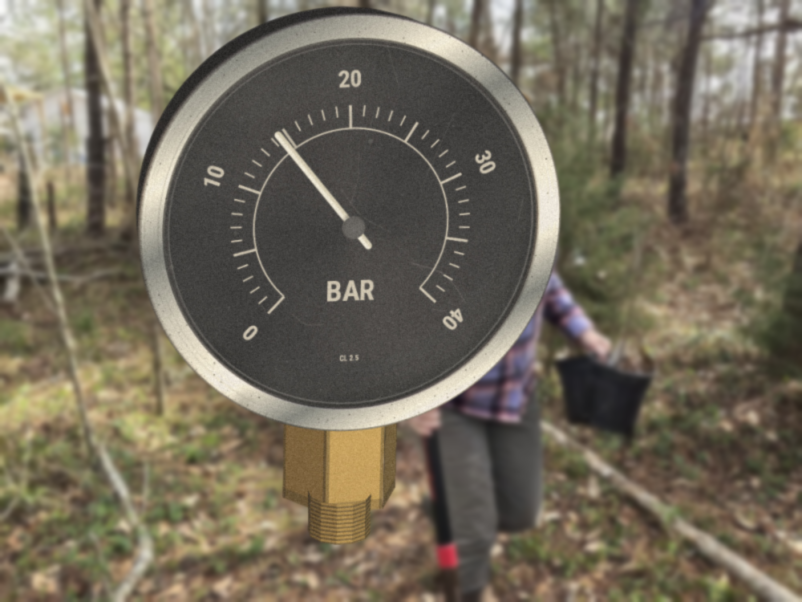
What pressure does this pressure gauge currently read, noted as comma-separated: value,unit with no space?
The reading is 14.5,bar
